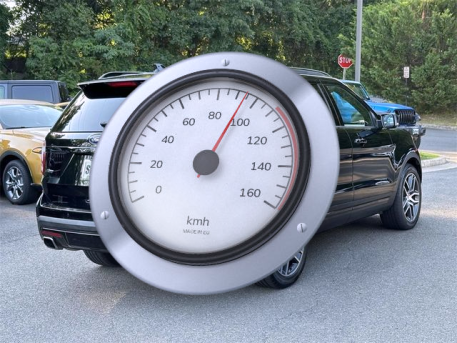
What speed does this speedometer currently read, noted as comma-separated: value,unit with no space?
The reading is 95,km/h
